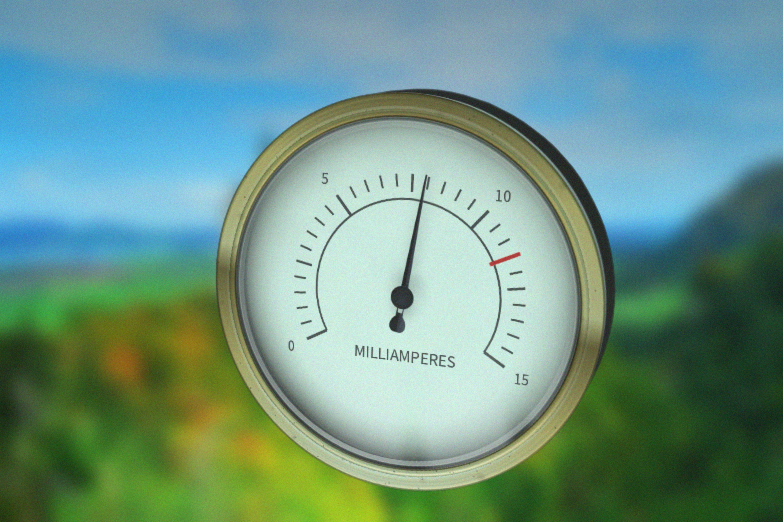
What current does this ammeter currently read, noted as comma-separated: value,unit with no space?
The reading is 8,mA
